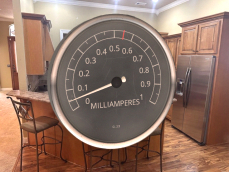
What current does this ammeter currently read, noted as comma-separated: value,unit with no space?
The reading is 0.05,mA
